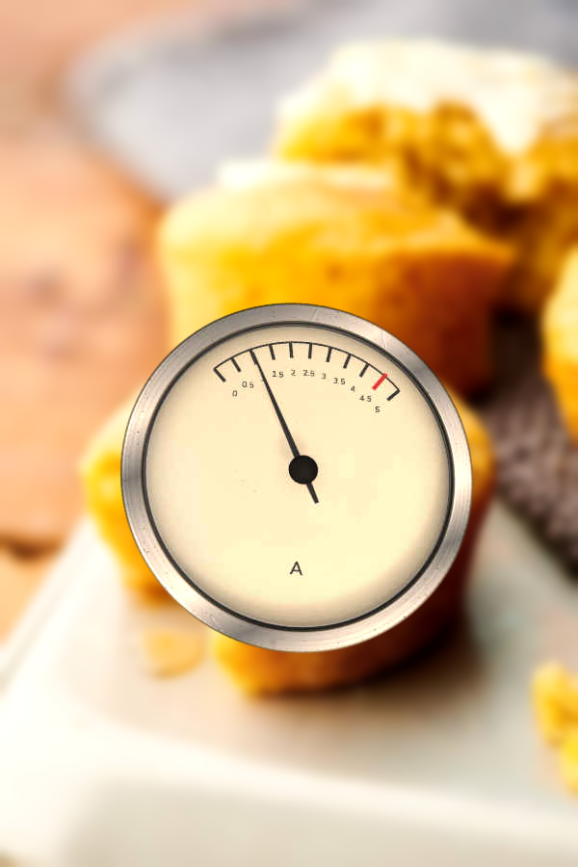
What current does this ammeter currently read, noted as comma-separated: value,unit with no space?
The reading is 1,A
